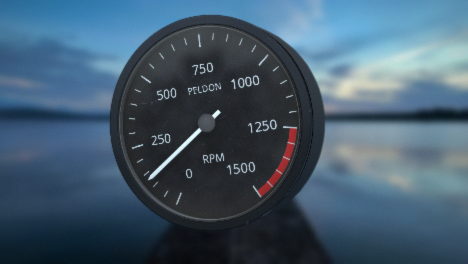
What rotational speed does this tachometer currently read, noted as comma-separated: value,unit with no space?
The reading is 125,rpm
